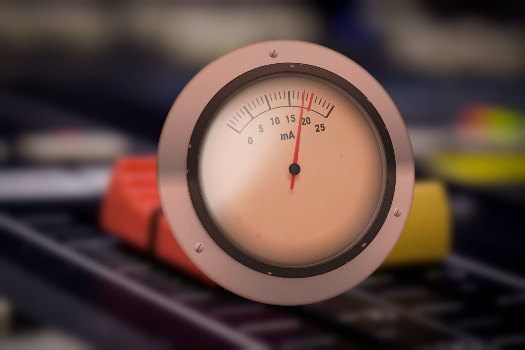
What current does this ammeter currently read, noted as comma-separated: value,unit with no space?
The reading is 18,mA
